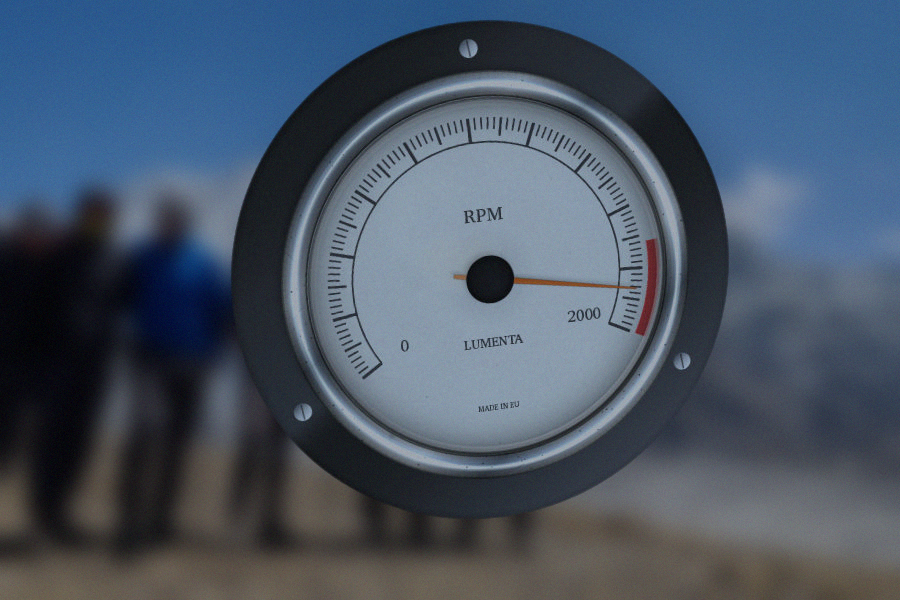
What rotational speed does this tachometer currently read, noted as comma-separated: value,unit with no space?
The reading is 1860,rpm
